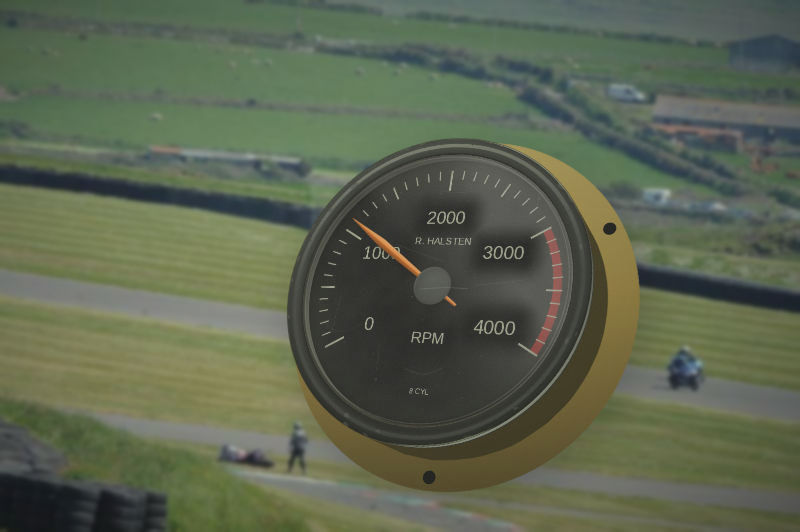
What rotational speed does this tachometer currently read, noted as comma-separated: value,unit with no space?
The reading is 1100,rpm
